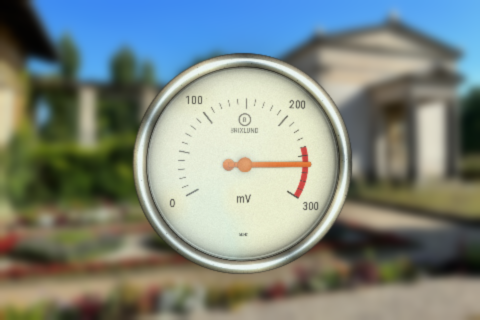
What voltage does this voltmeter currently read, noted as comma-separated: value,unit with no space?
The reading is 260,mV
